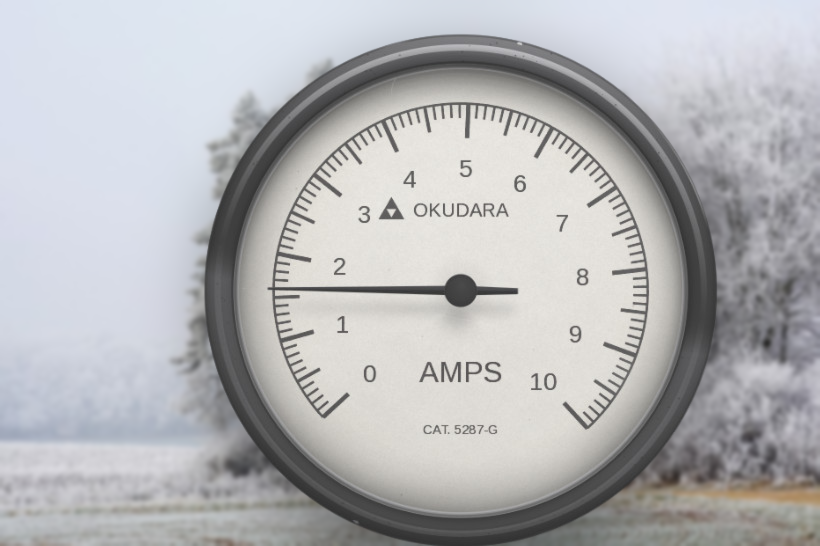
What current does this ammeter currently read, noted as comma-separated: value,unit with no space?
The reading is 1.6,A
